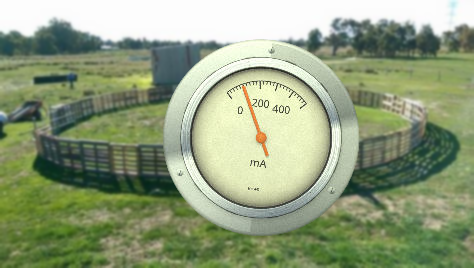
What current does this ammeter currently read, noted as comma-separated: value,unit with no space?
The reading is 100,mA
